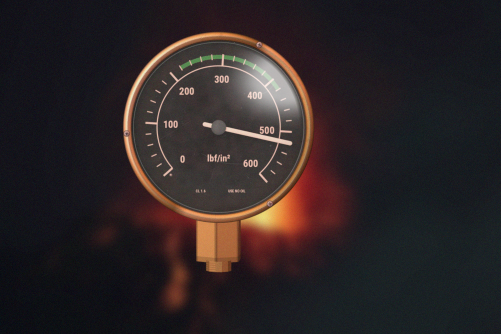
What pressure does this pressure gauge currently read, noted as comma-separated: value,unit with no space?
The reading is 520,psi
